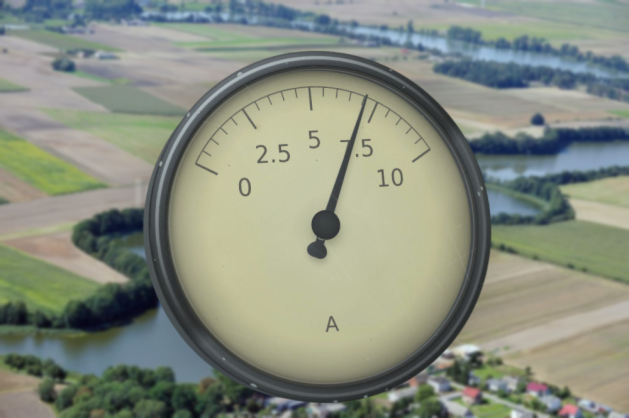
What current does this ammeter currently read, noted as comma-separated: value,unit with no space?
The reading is 7,A
